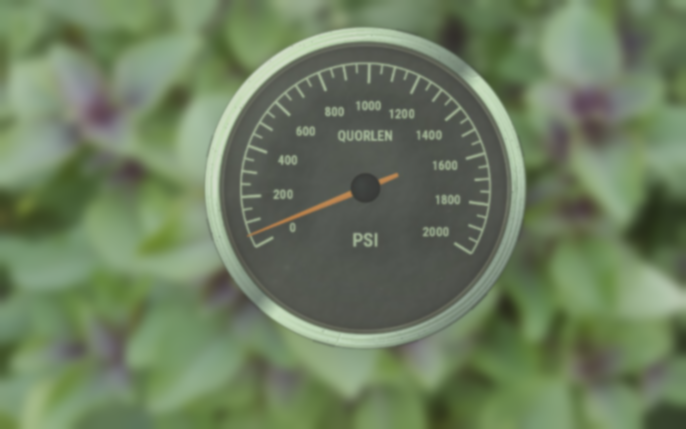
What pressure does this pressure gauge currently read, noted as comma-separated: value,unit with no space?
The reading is 50,psi
